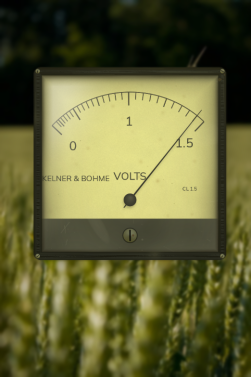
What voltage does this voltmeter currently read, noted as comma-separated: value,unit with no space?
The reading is 1.45,V
